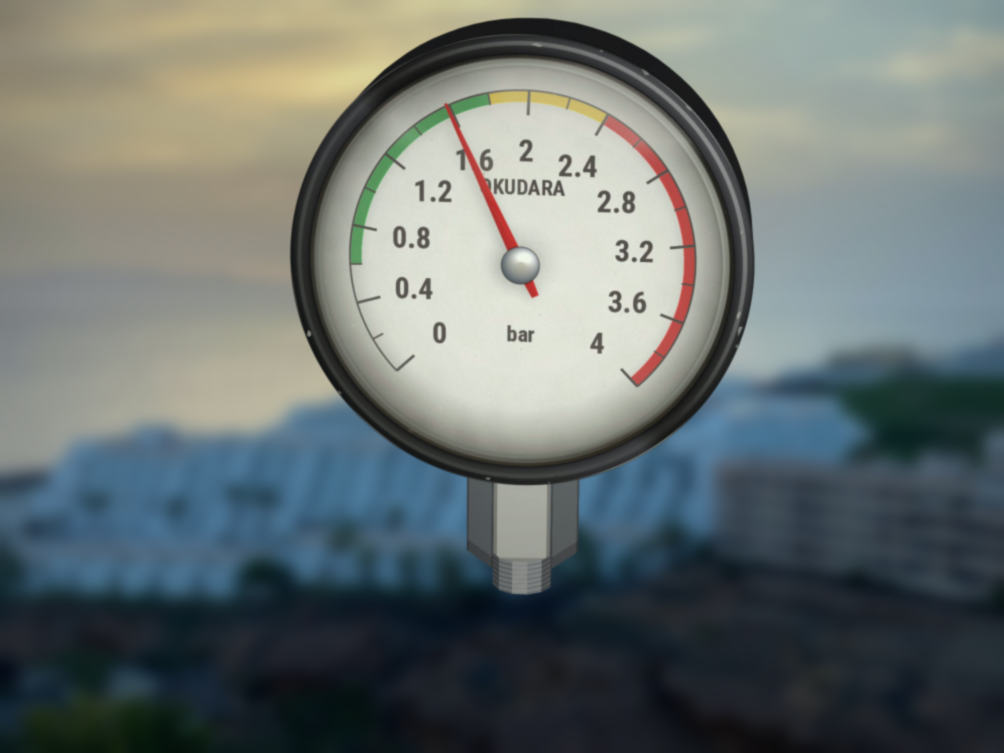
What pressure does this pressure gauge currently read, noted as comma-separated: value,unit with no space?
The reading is 1.6,bar
